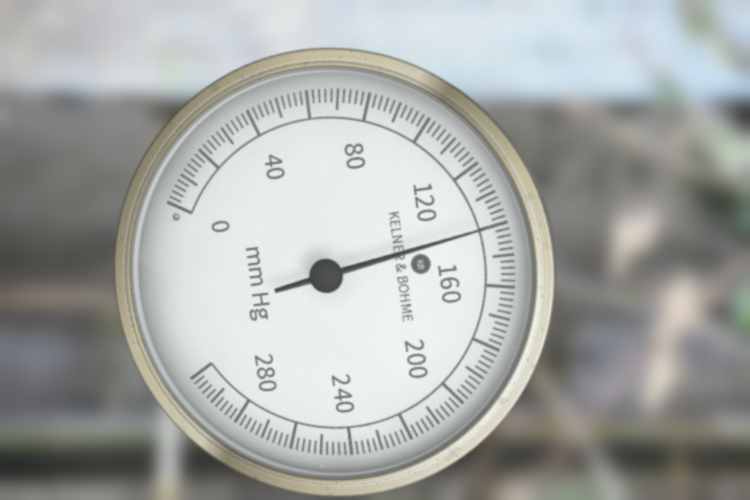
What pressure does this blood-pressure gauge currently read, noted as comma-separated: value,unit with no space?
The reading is 140,mmHg
